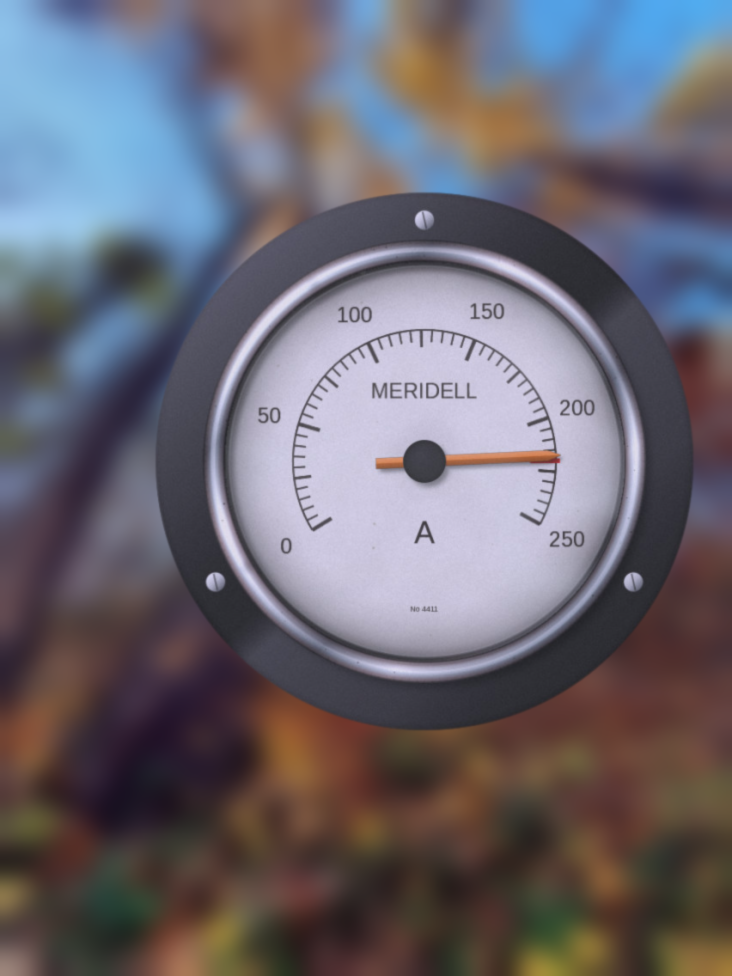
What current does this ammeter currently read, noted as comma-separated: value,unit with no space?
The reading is 217.5,A
